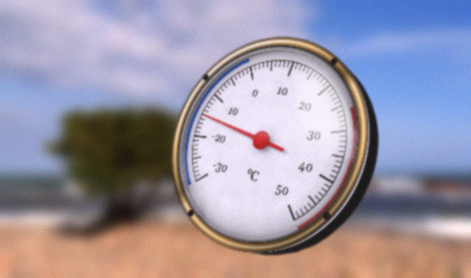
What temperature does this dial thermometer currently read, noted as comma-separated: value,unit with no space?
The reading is -15,°C
